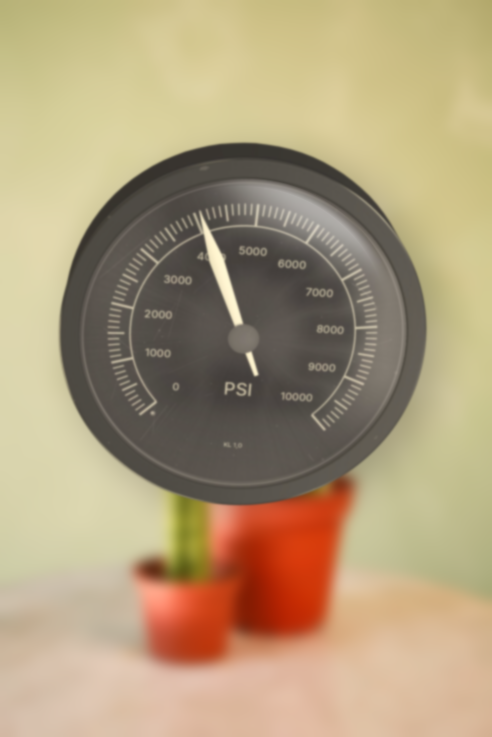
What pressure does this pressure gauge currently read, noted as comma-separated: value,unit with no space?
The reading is 4100,psi
